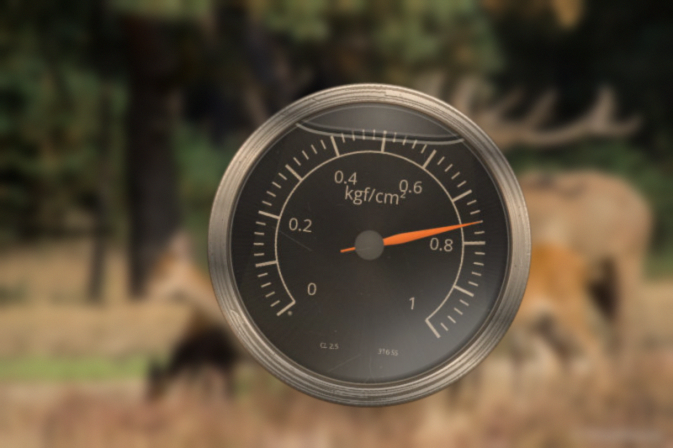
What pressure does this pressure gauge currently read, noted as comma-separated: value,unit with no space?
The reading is 0.76,kg/cm²
